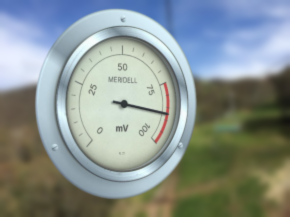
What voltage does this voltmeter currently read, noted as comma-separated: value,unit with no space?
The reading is 87.5,mV
